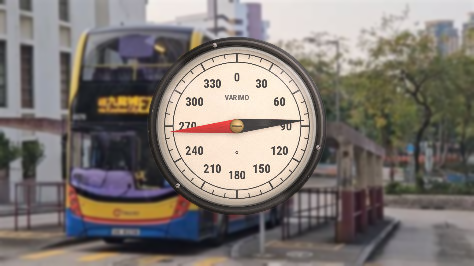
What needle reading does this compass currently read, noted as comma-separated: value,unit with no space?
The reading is 265,°
